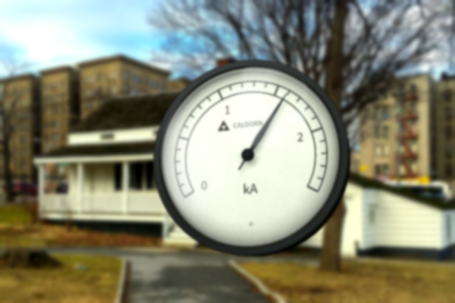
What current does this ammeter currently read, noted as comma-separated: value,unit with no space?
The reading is 1.6,kA
